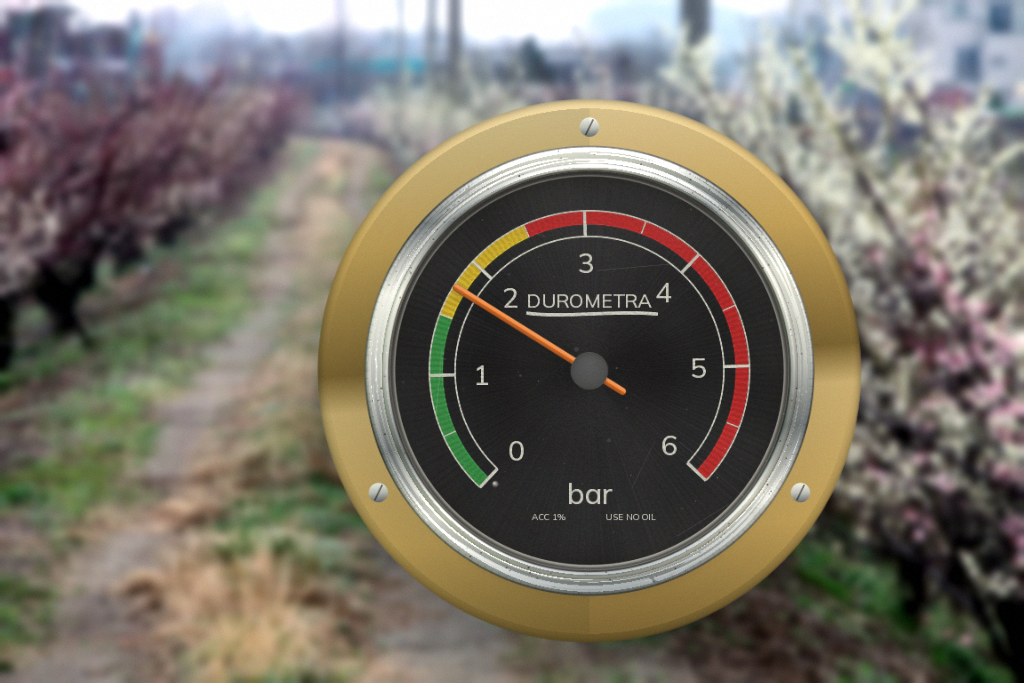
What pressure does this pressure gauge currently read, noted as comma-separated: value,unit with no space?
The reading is 1.75,bar
